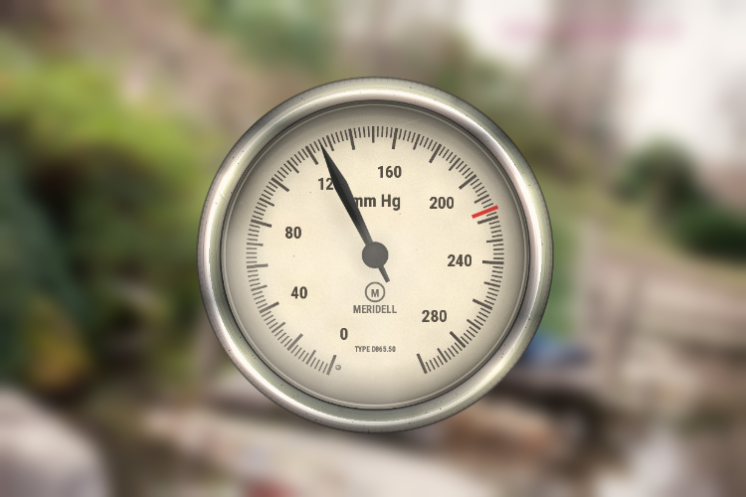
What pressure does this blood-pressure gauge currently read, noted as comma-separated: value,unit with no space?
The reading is 126,mmHg
